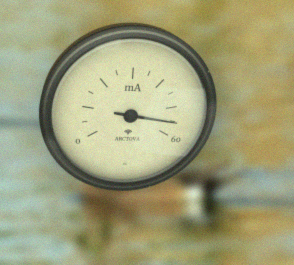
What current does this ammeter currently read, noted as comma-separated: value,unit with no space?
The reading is 55,mA
